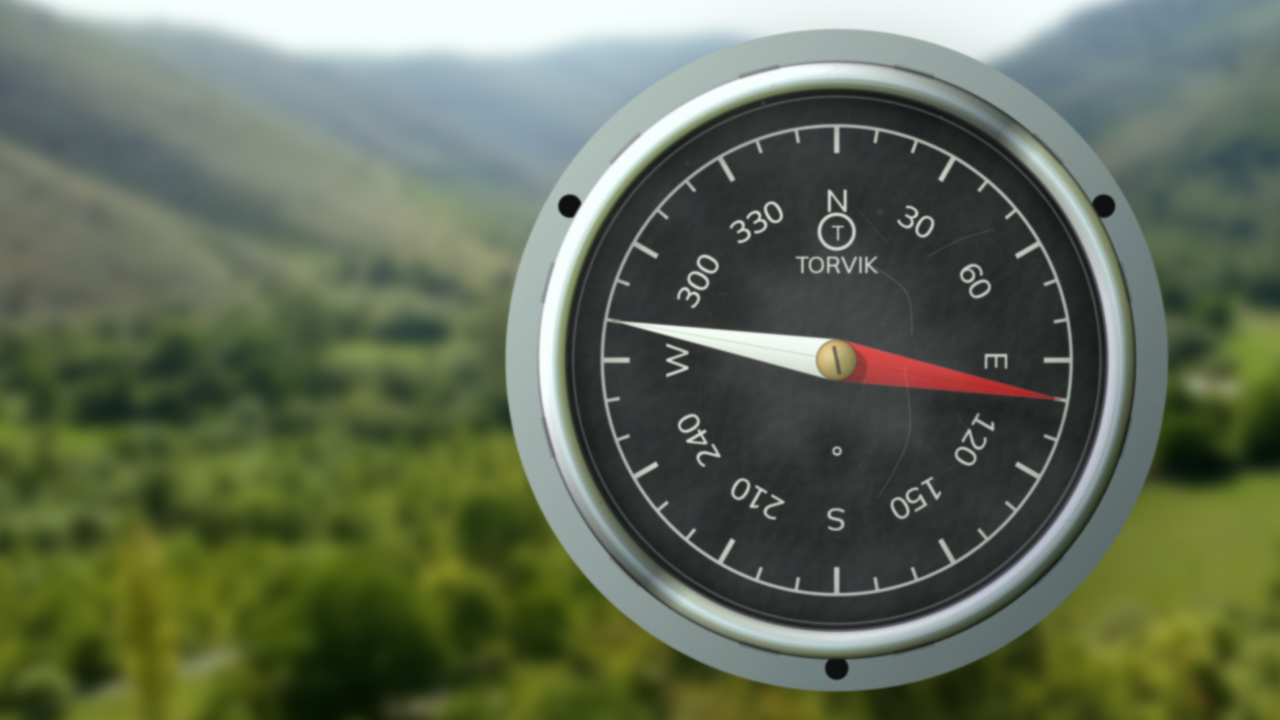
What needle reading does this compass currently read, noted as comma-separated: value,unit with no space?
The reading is 100,°
